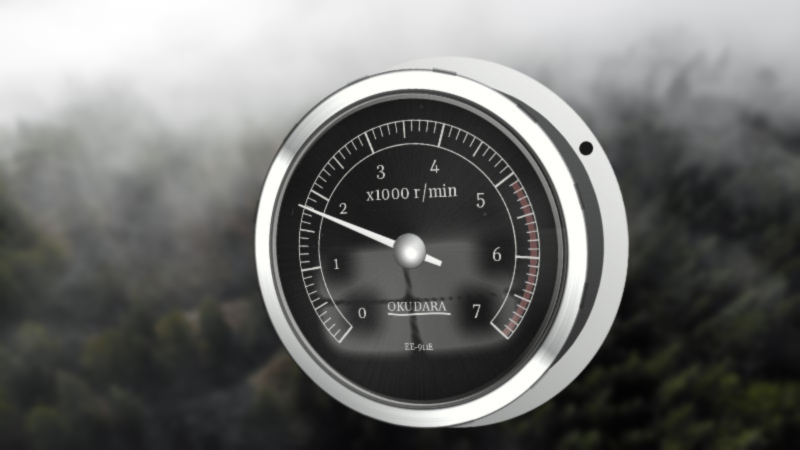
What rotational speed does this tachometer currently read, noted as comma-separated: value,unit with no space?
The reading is 1800,rpm
